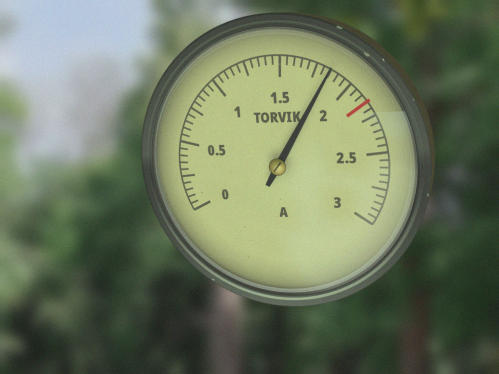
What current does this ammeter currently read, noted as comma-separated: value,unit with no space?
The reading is 1.85,A
